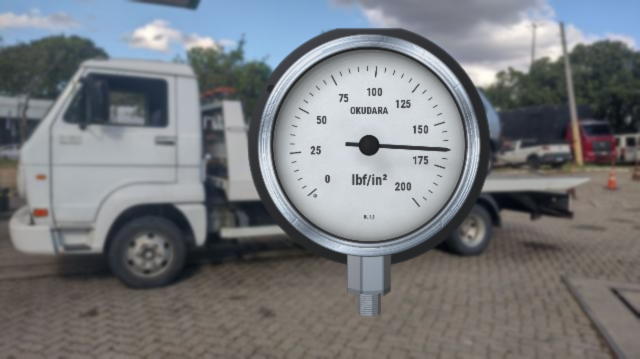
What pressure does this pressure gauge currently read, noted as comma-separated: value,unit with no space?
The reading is 165,psi
